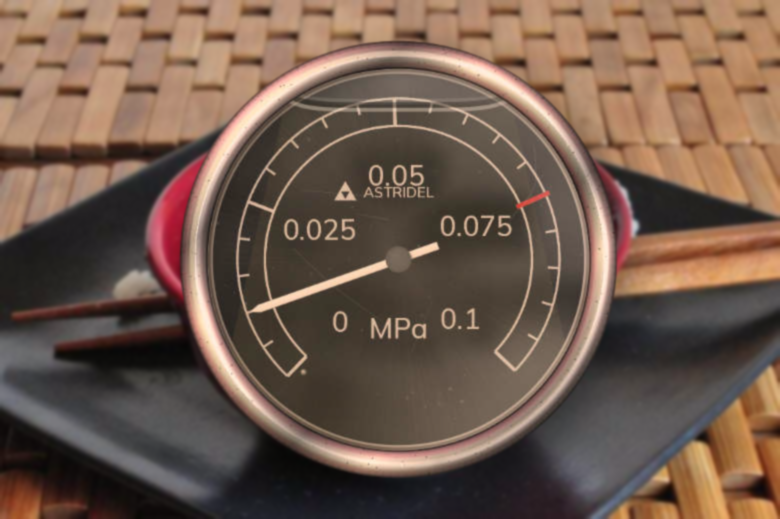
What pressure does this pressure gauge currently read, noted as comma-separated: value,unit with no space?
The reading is 0.01,MPa
